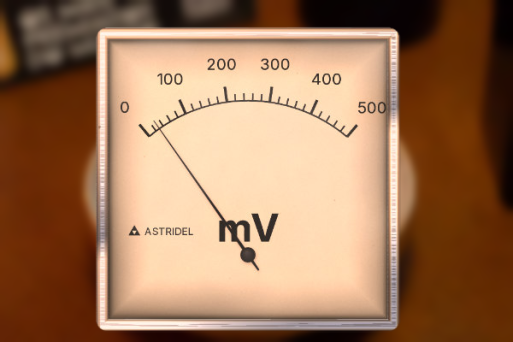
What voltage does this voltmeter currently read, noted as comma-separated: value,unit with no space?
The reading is 30,mV
